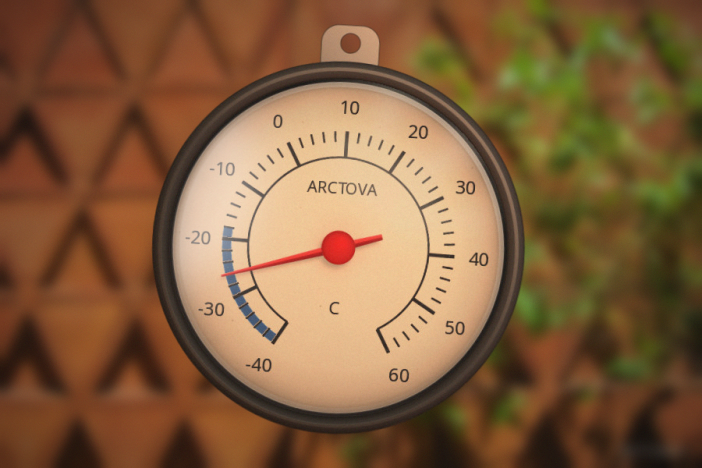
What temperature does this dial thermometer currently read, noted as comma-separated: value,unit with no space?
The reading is -26,°C
